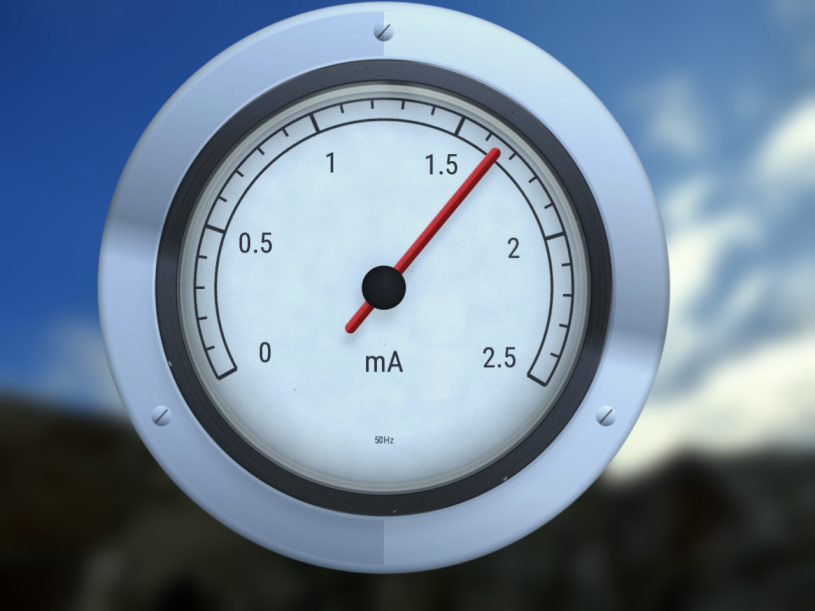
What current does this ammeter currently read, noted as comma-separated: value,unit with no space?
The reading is 1.65,mA
